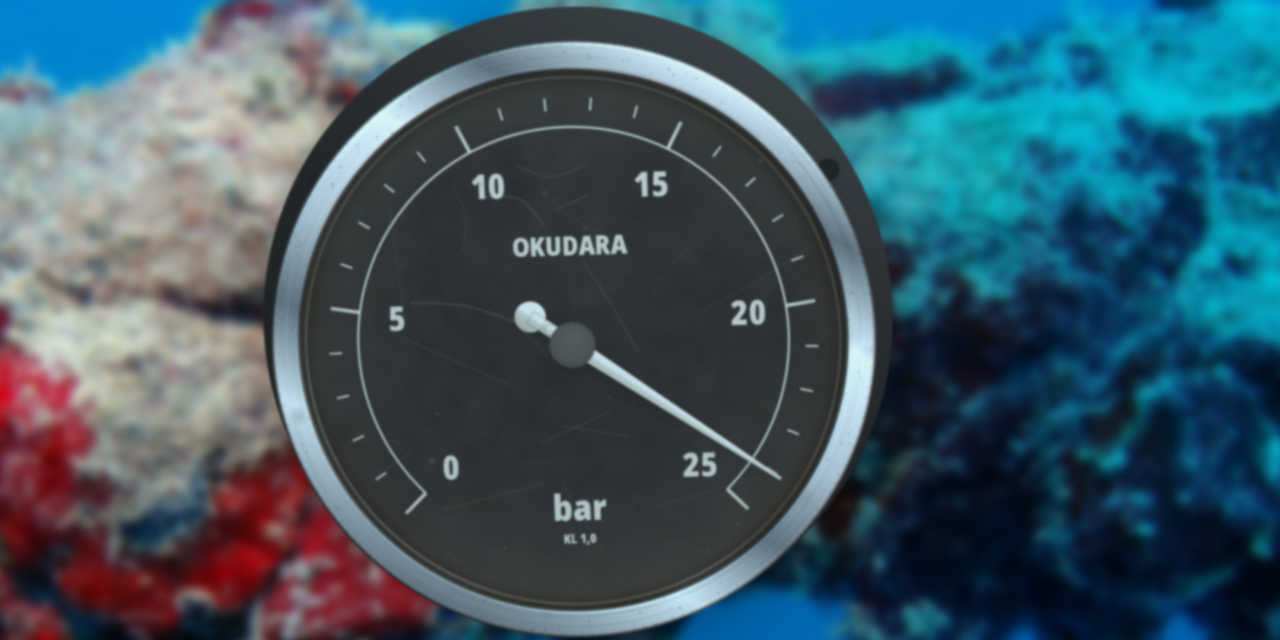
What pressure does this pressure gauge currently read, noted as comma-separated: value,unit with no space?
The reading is 24,bar
